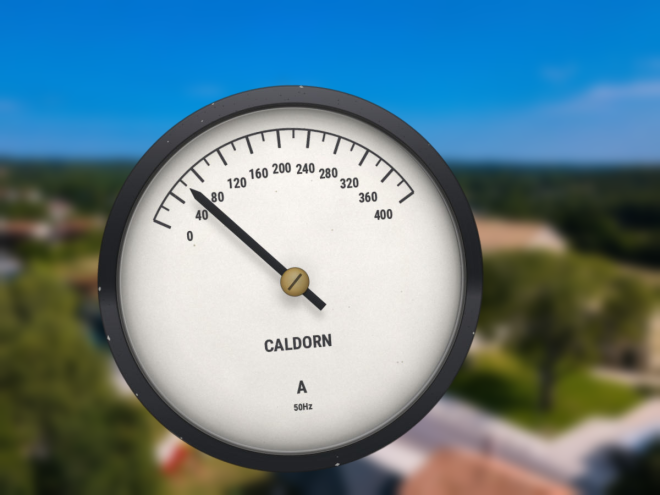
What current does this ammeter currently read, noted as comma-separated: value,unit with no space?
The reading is 60,A
